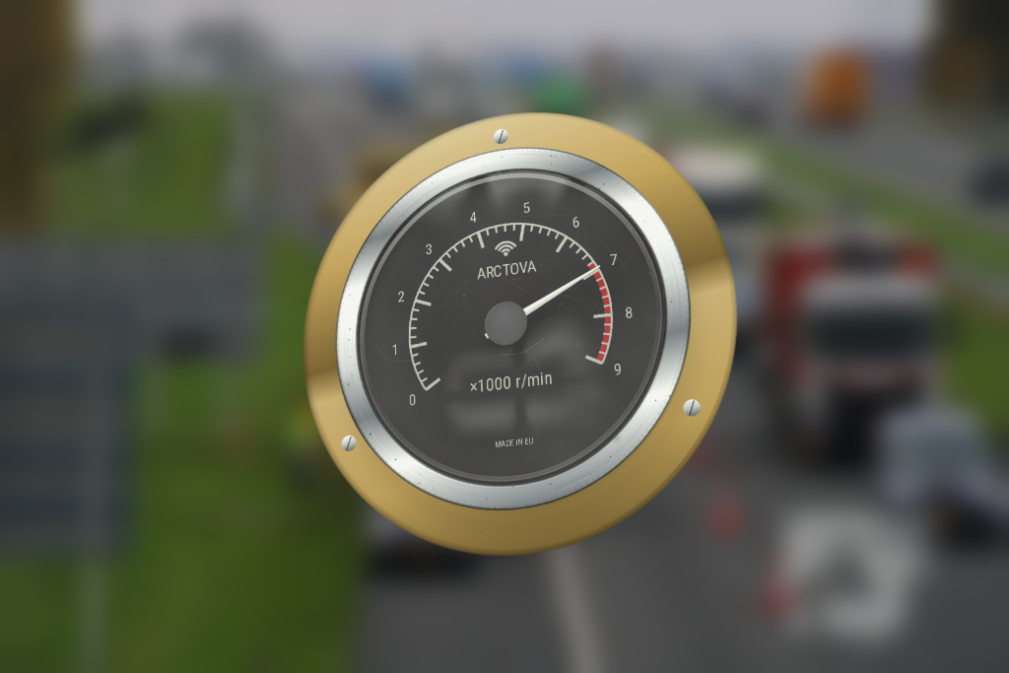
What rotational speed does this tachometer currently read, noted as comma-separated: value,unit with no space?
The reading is 7000,rpm
